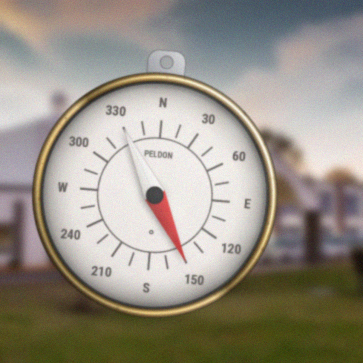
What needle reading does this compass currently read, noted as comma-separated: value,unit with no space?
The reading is 150,°
